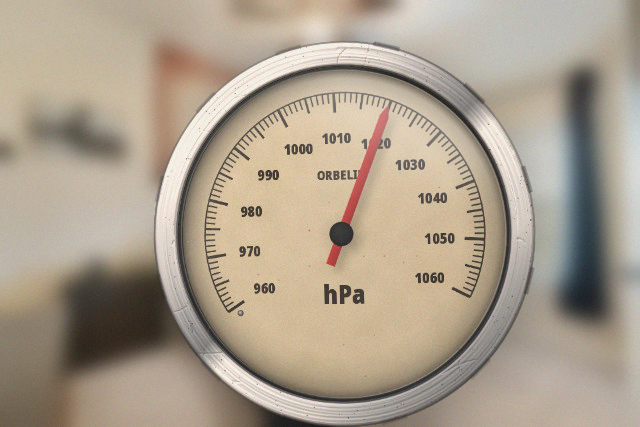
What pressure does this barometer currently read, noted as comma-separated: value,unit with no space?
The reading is 1020,hPa
